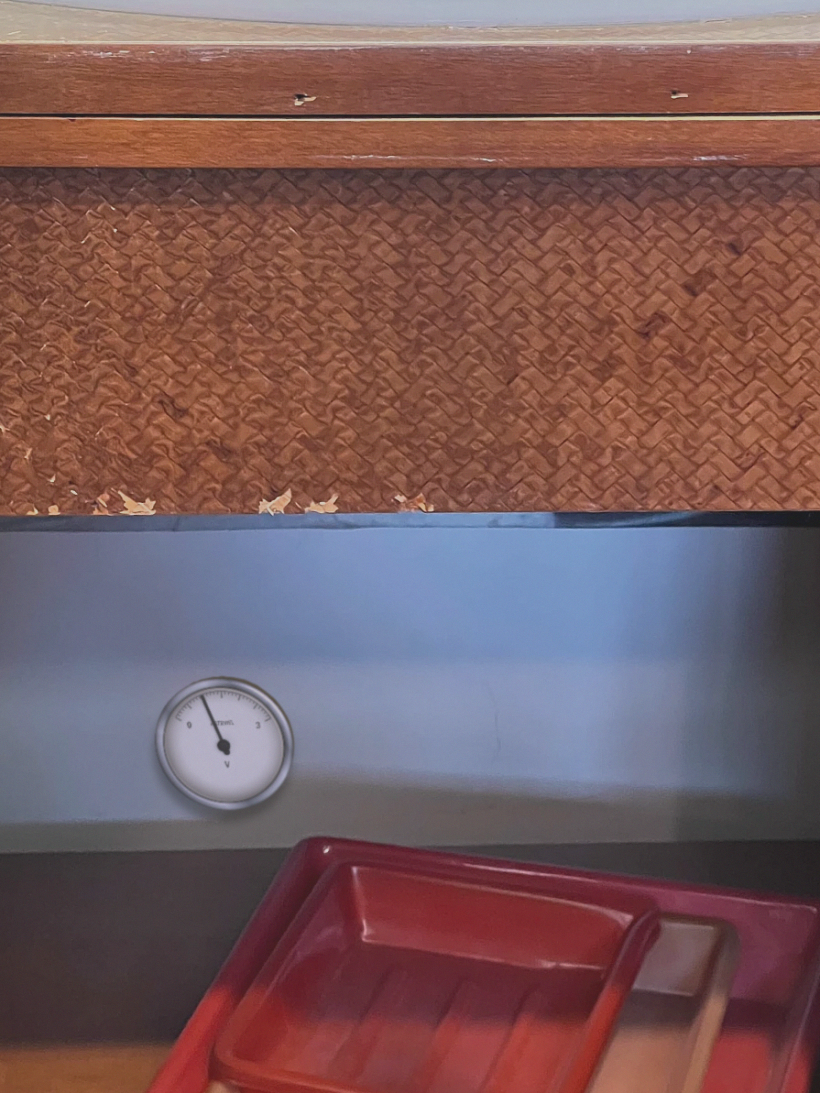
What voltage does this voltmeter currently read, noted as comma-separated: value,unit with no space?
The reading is 1,V
